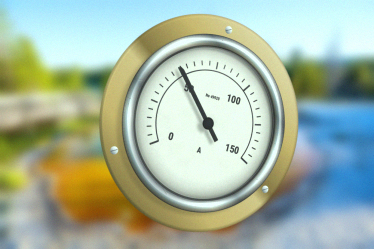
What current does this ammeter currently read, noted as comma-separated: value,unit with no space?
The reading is 50,A
